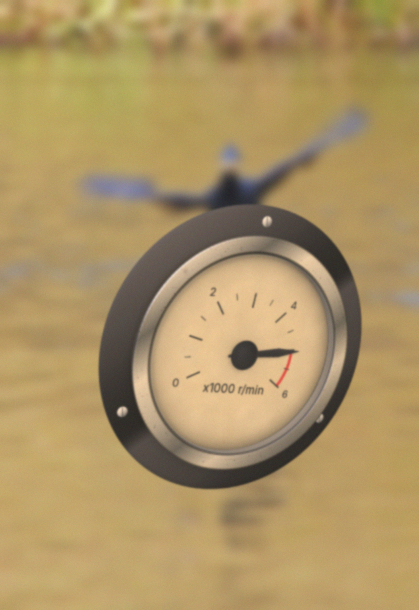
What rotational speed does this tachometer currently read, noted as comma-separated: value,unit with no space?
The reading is 5000,rpm
